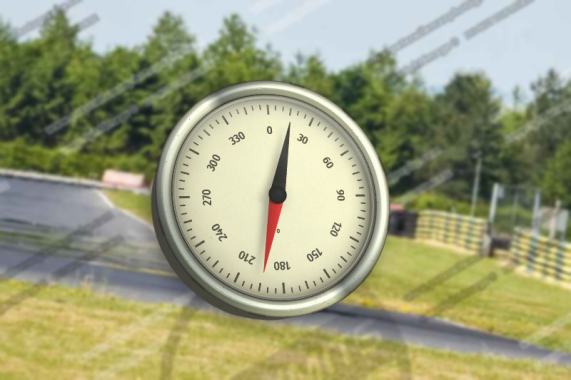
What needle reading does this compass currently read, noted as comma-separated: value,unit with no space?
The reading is 195,°
